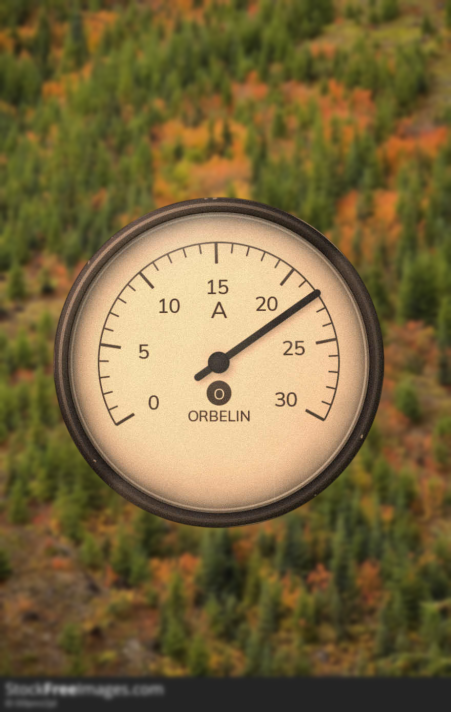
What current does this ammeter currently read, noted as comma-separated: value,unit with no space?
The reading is 22,A
